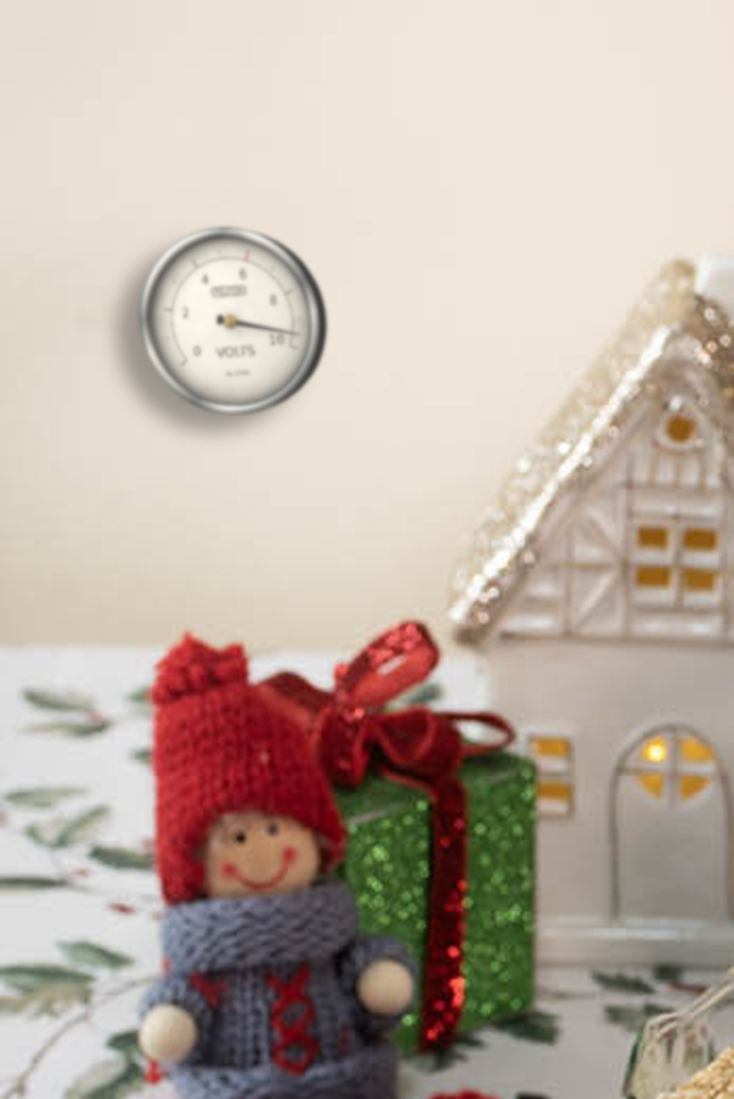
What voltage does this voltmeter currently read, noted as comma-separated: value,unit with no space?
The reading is 9.5,V
